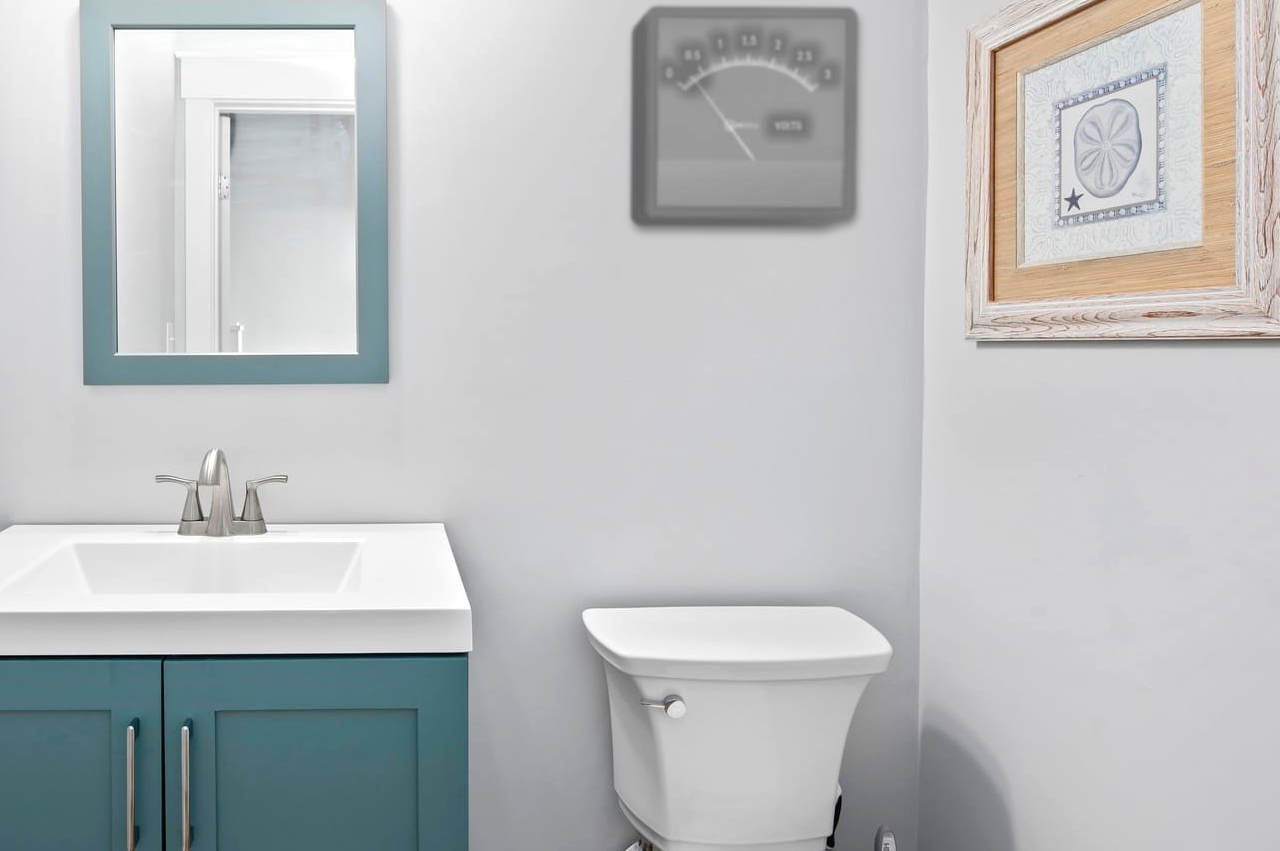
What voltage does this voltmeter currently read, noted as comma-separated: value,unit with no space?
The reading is 0.25,V
